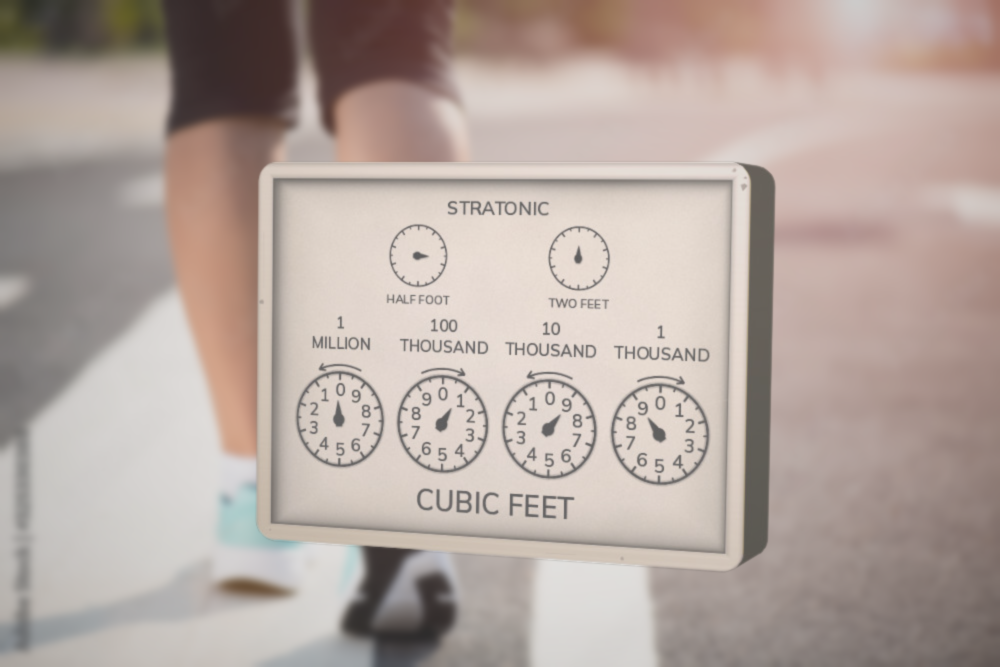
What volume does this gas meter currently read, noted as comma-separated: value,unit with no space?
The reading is 8900,ft³
